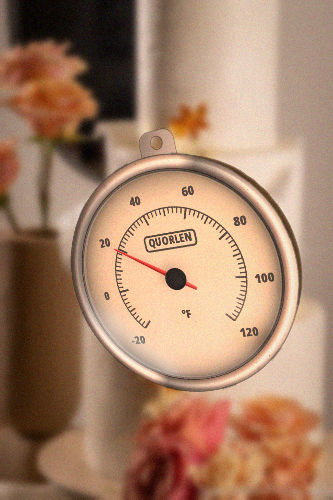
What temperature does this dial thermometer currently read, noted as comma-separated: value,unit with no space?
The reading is 20,°F
